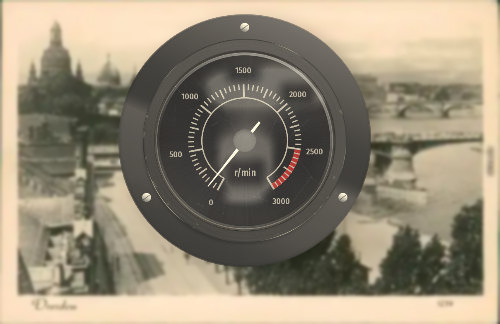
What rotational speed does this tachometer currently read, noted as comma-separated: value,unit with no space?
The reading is 100,rpm
